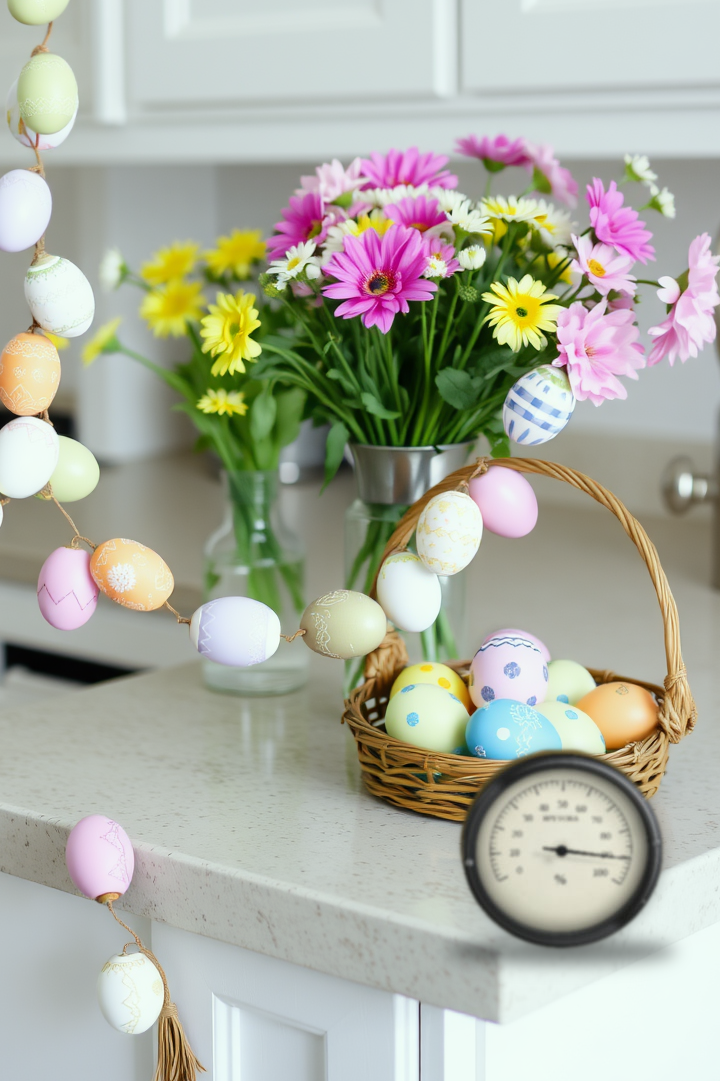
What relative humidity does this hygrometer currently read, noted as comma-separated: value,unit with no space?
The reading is 90,%
